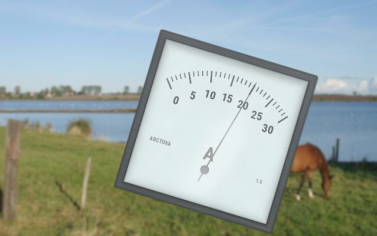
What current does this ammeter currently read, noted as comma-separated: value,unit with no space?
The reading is 20,A
